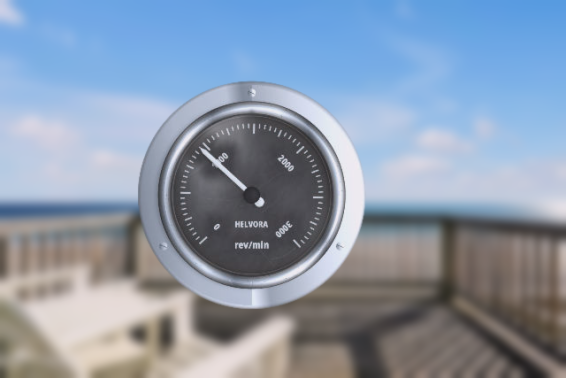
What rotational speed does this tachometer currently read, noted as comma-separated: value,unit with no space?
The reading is 950,rpm
